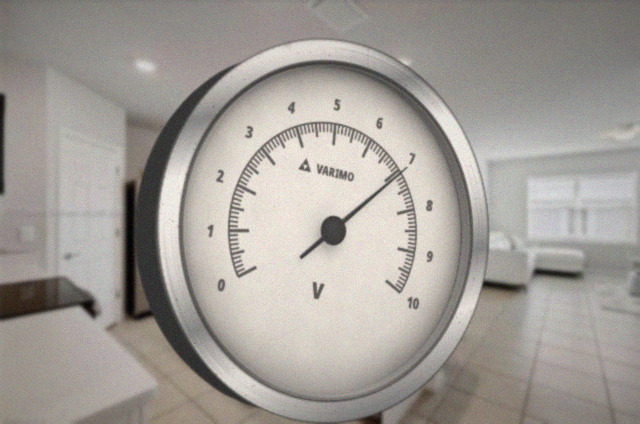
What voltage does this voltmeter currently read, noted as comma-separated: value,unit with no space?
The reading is 7,V
